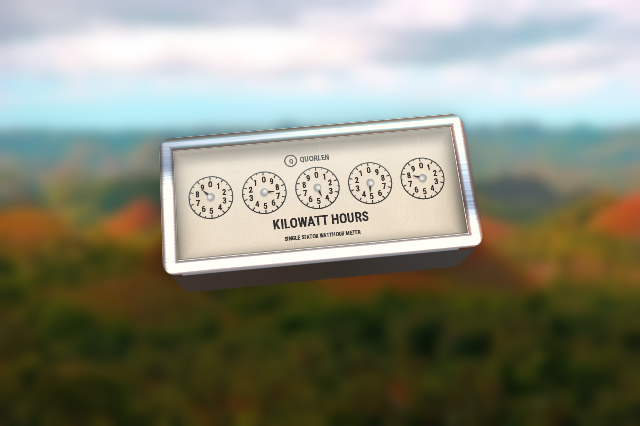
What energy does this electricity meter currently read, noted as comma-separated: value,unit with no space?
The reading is 87448,kWh
